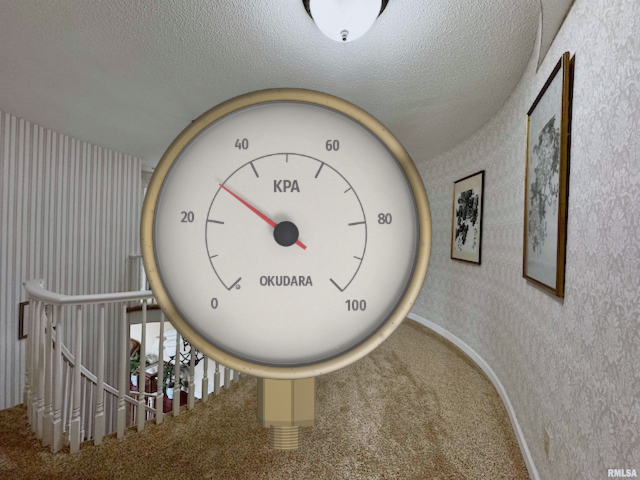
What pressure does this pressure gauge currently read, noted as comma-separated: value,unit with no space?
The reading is 30,kPa
